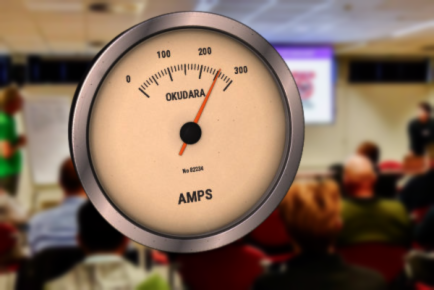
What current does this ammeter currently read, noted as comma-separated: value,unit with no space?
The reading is 250,A
